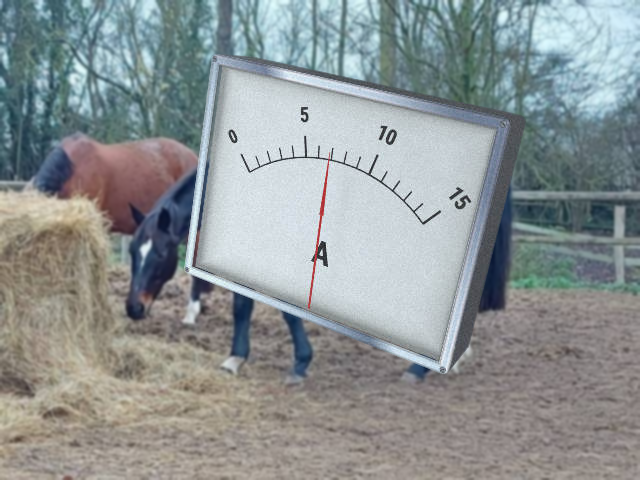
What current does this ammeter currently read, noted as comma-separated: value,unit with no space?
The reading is 7,A
